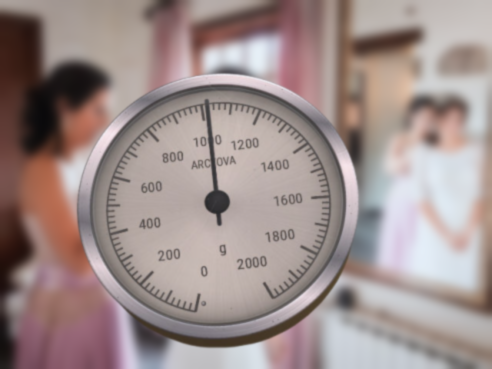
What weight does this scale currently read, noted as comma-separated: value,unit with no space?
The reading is 1020,g
